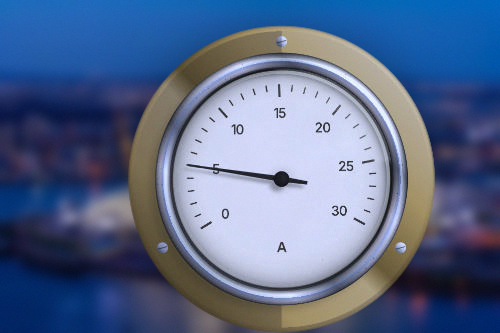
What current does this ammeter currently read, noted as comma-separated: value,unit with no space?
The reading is 5,A
